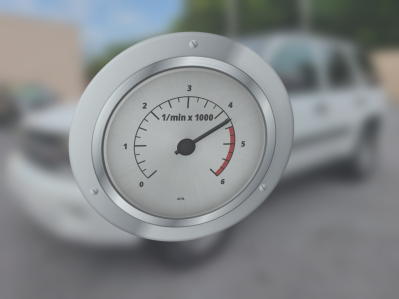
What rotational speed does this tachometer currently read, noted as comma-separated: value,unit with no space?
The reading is 4250,rpm
